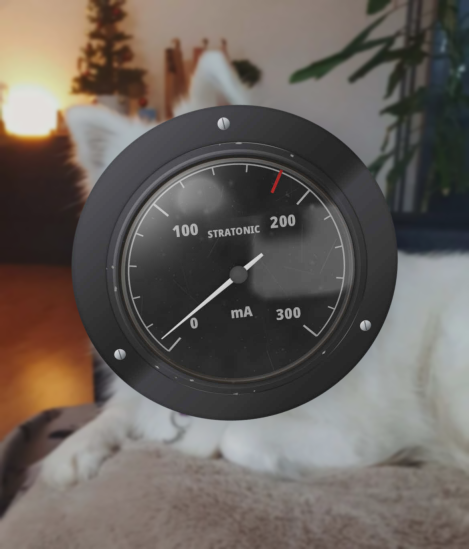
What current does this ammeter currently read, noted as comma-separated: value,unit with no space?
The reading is 10,mA
